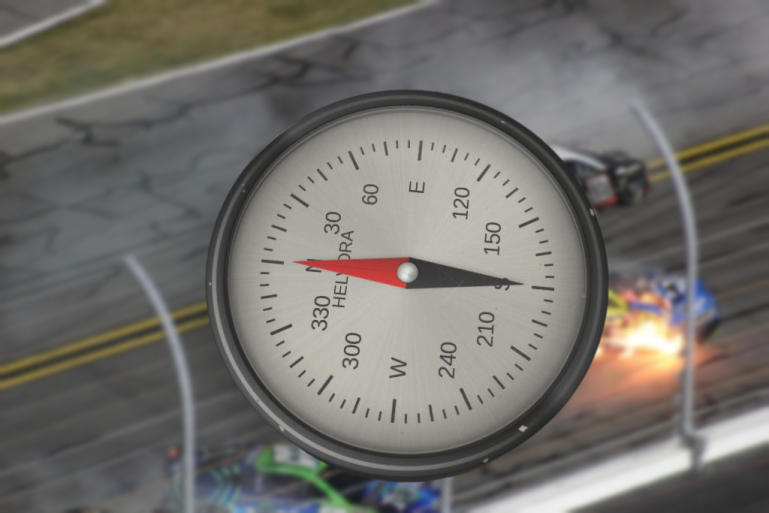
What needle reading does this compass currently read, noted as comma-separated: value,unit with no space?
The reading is 0,°
